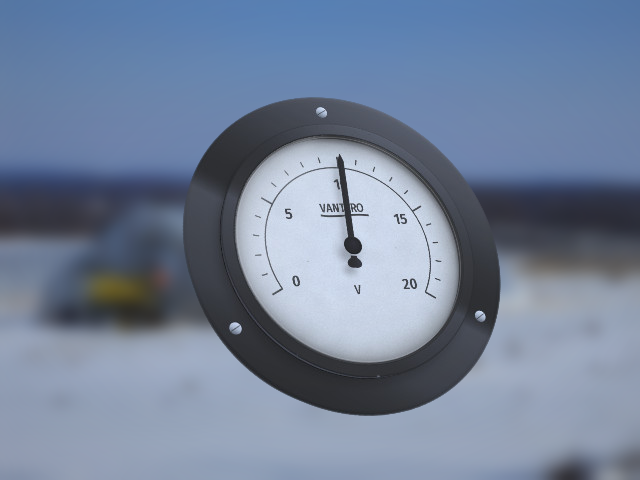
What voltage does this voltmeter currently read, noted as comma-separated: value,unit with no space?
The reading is 10,V
